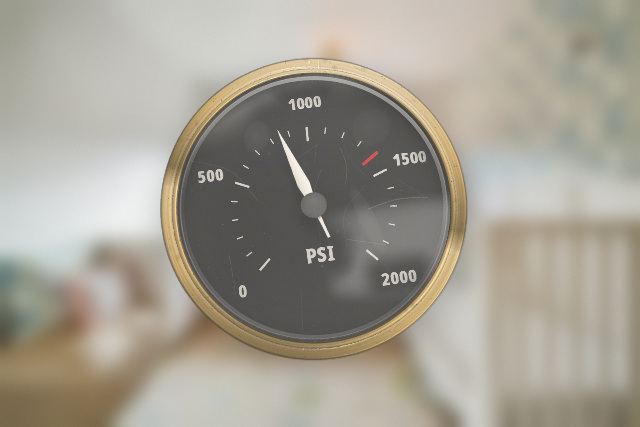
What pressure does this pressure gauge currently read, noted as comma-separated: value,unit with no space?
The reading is 850,psi
